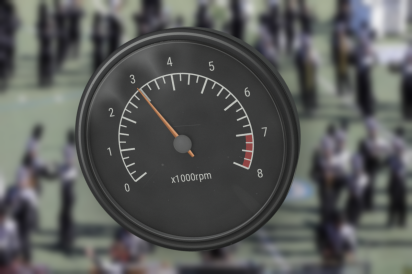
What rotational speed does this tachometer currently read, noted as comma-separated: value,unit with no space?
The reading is 3000,rpm
